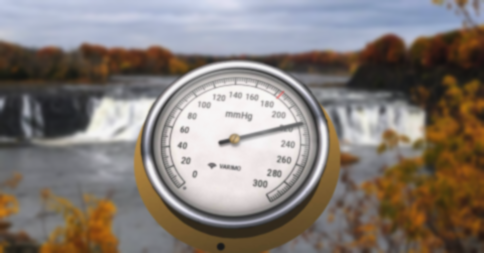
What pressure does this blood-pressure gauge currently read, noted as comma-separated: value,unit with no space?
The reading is 220,mmHg
